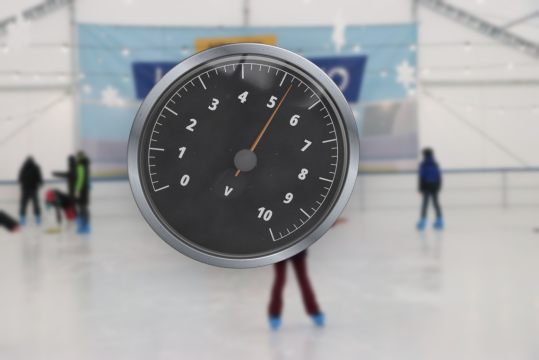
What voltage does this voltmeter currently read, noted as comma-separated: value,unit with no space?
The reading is 5.2,V
